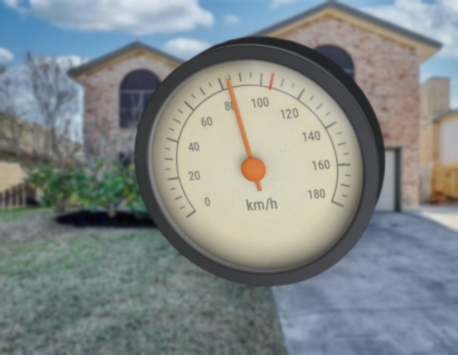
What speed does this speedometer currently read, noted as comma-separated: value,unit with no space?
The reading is 85,km/h
